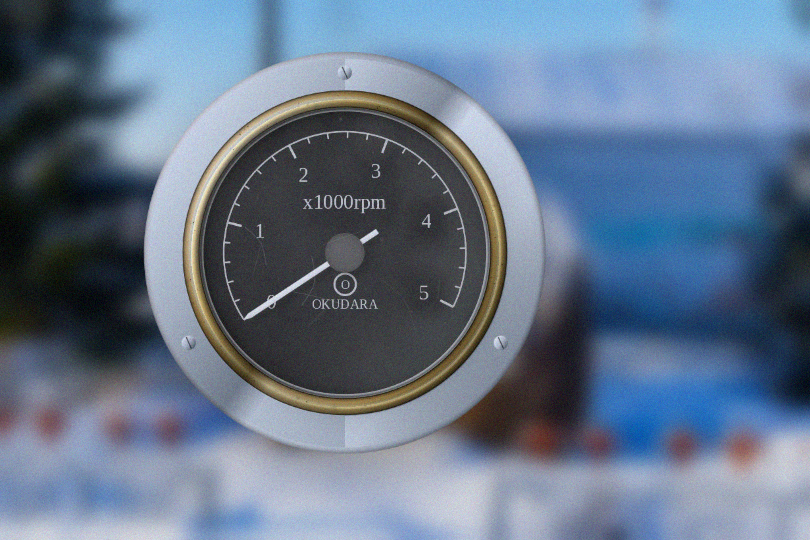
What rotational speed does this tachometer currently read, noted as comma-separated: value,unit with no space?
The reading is 0,rpm
